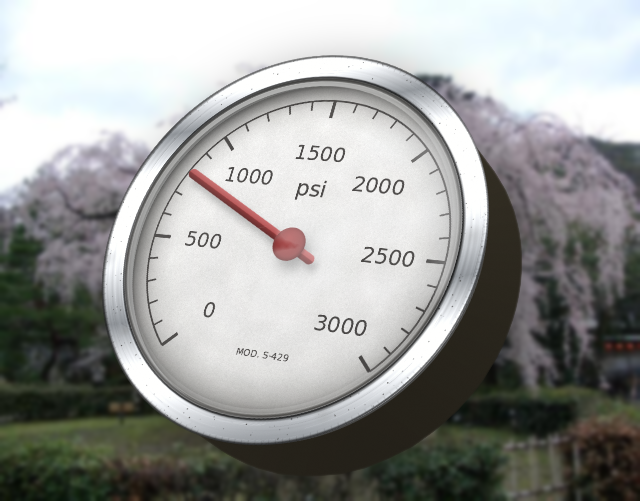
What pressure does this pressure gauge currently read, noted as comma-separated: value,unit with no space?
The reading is 800,psi
